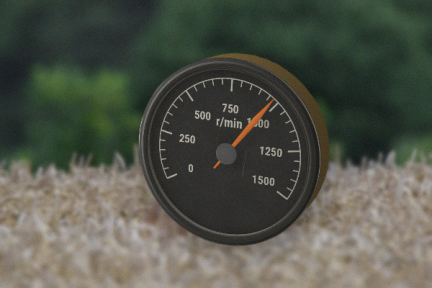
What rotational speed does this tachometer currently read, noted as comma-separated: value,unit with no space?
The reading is 975,rpm
